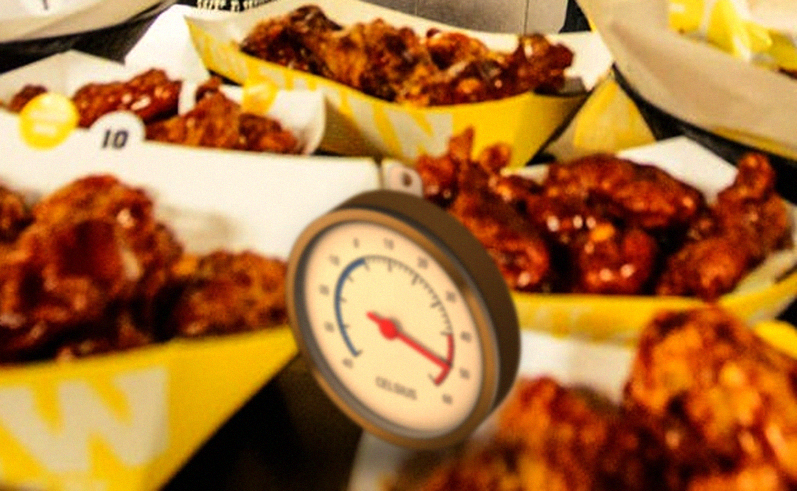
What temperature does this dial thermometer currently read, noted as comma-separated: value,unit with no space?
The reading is 50,°C
